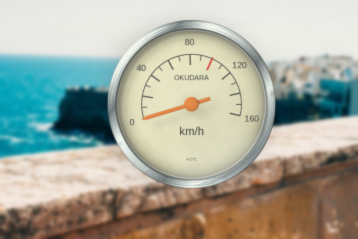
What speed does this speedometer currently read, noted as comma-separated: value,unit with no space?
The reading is 0,km/h
